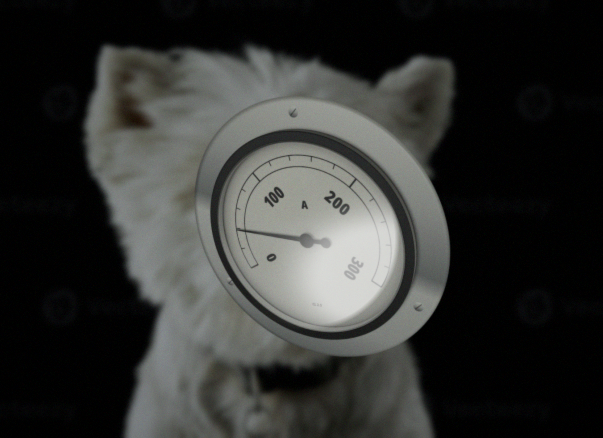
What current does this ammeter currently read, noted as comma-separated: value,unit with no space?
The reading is 40,A
